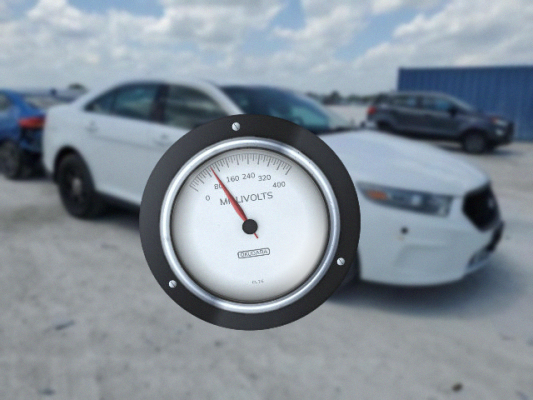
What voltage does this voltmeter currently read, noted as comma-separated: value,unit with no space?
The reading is 100,mV
